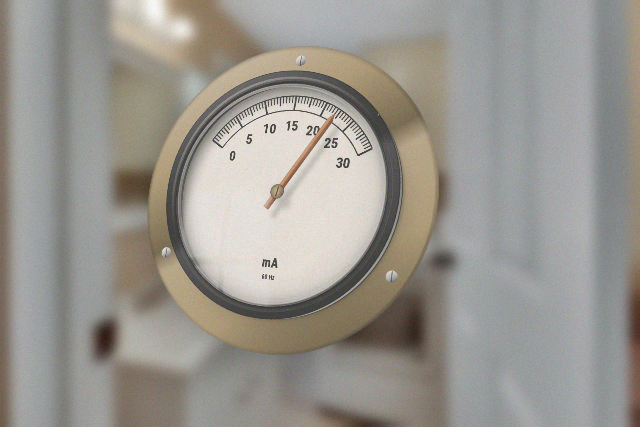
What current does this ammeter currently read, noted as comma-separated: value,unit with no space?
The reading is 22.5,mA
